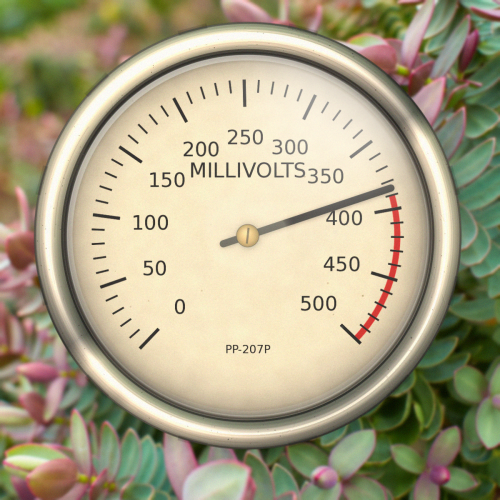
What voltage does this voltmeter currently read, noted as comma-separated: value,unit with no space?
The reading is 385,mV
